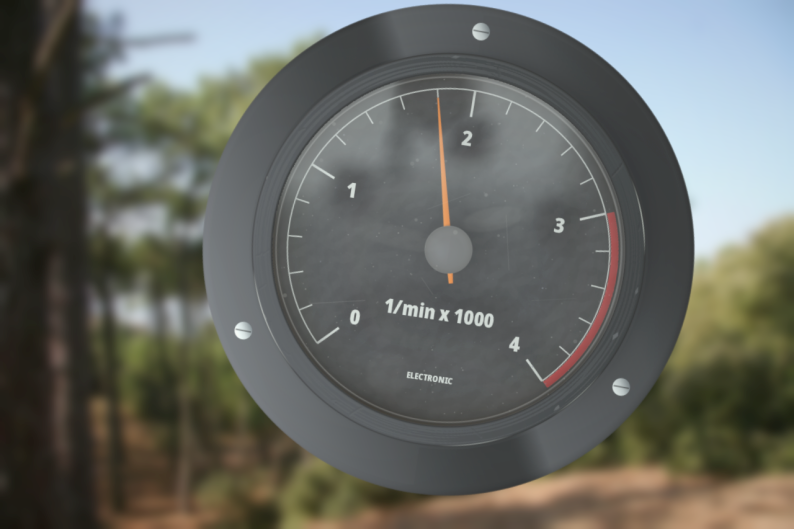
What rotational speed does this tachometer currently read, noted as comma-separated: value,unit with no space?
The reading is 1800,rpm
